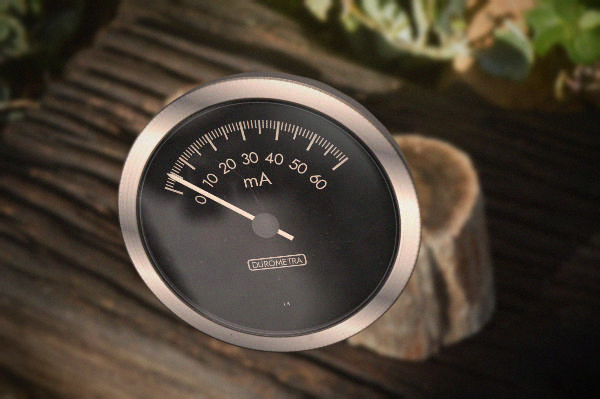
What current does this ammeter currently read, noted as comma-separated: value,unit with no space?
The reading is 5,mA
